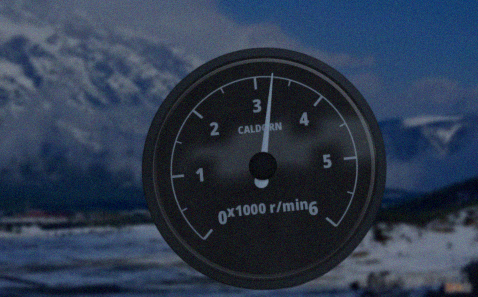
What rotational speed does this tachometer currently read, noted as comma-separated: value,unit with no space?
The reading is 3250,rpm
